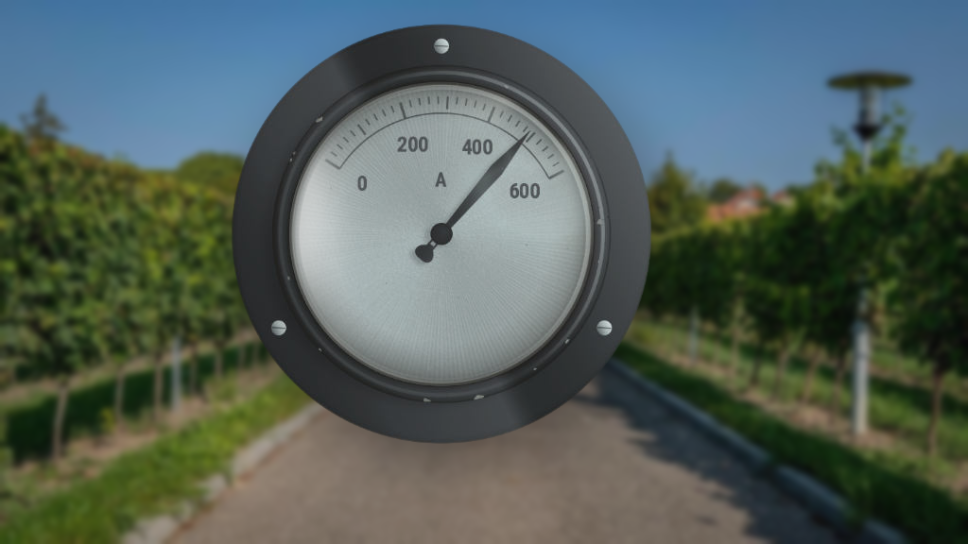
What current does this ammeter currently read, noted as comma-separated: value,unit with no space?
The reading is 490,A
